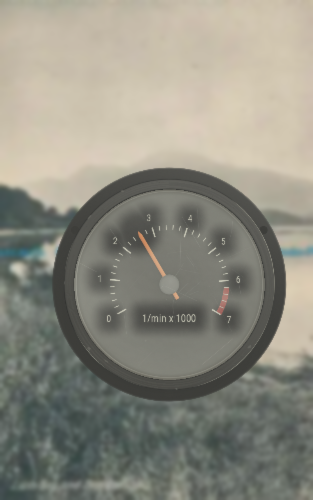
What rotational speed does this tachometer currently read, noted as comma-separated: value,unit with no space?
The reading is 2600,rpm
